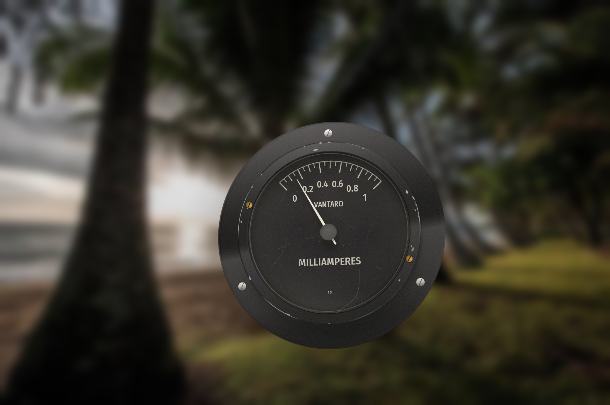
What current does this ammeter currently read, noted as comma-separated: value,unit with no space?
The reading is 0.15,mA
